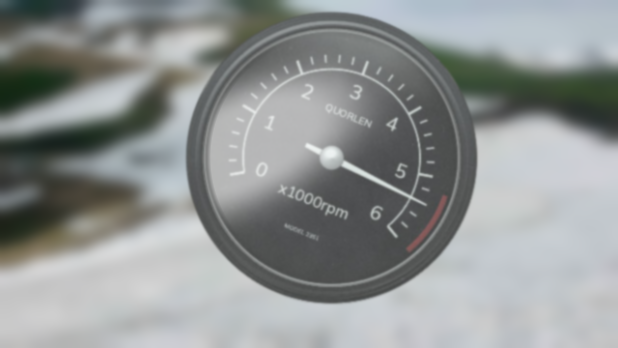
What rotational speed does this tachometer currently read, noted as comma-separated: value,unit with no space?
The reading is 5400,rpm
